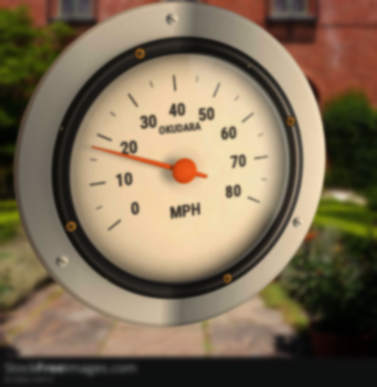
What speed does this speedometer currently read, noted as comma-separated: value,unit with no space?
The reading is 17.5,mph
